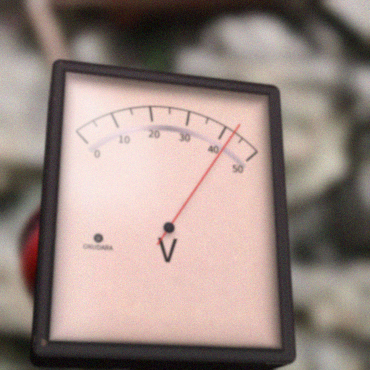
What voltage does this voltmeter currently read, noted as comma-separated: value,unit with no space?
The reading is 42.5,V
